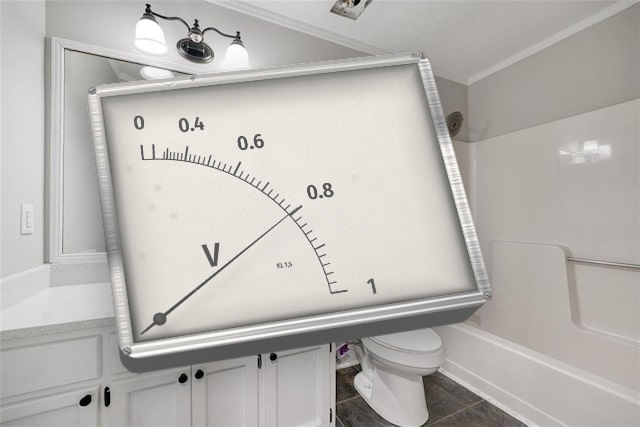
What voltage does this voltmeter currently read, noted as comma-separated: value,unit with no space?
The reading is 0.8,V
